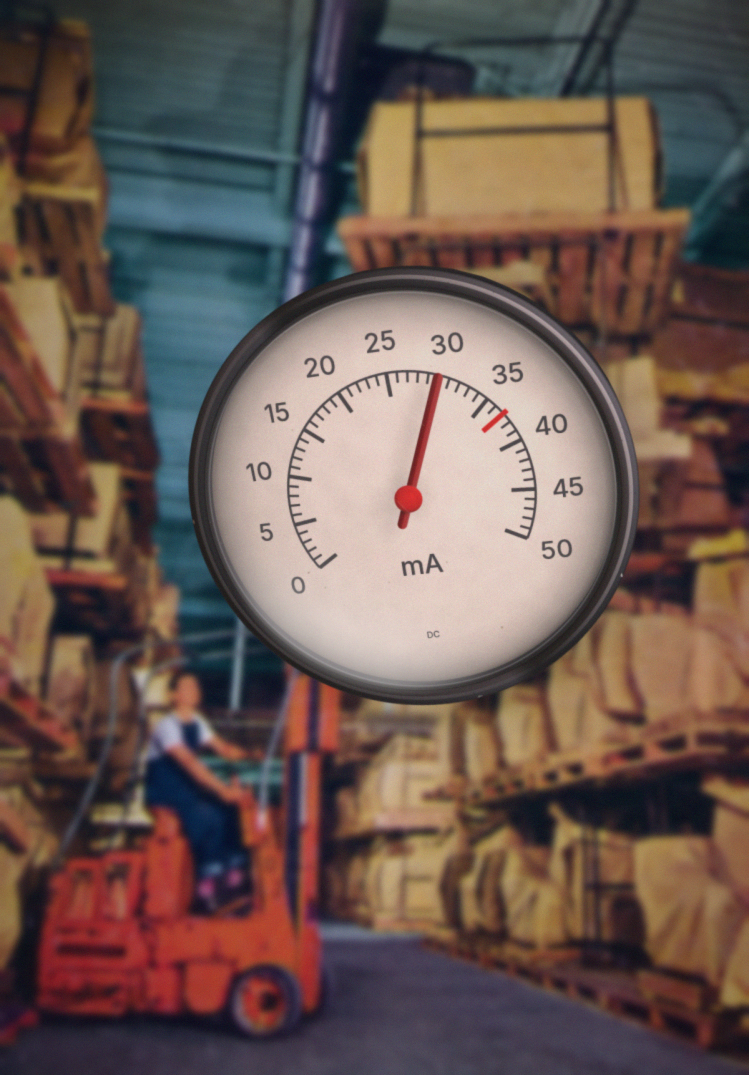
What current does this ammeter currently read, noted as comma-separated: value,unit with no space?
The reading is 30,mA
